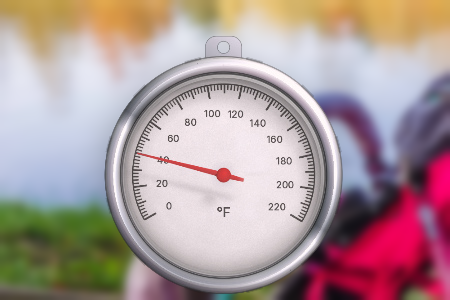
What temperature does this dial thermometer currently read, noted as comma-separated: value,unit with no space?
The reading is 40,°F
